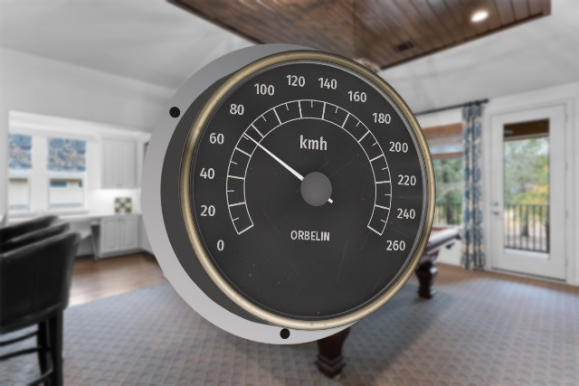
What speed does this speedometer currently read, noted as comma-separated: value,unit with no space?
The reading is 70,km/h
